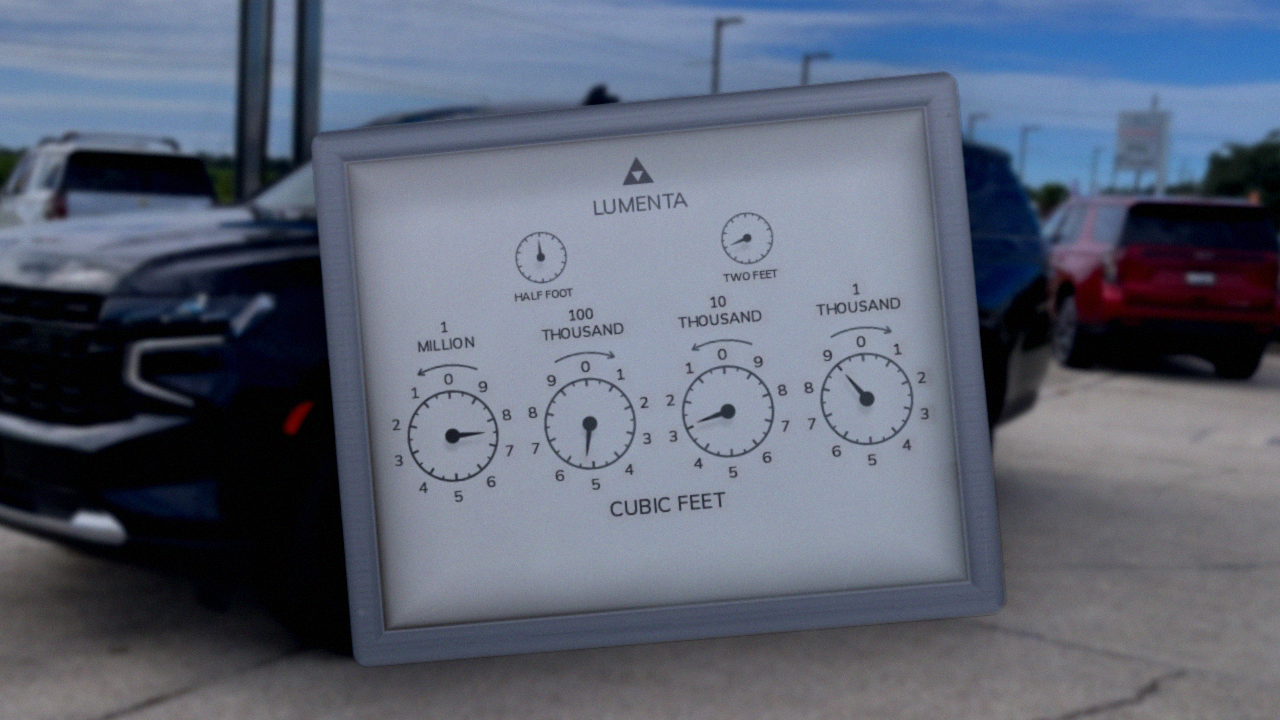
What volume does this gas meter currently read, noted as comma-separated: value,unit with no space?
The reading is 752900,ft³
